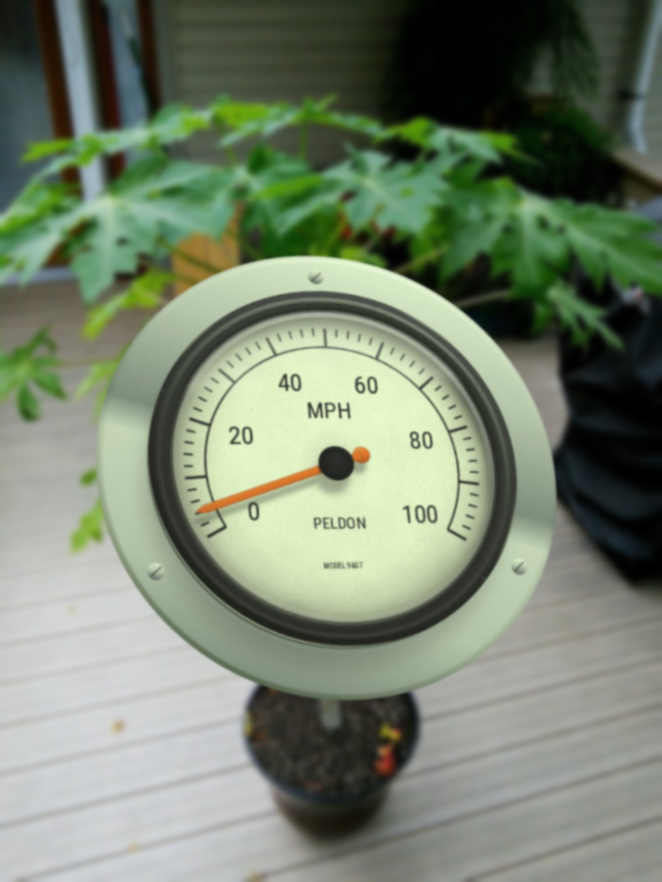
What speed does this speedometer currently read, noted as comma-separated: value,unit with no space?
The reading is 4,mph
